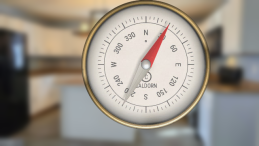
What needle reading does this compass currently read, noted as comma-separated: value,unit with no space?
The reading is 30,°
